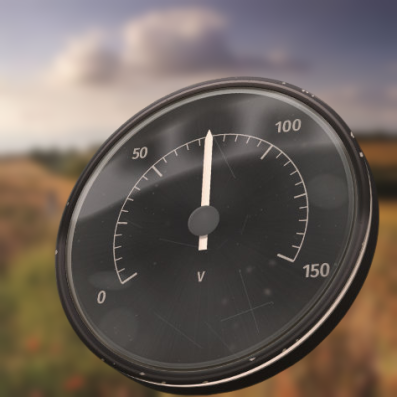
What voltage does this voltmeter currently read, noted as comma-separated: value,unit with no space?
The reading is 75,V
